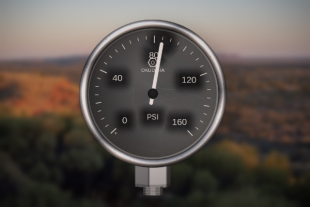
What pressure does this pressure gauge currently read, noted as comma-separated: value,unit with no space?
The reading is 85,psi
